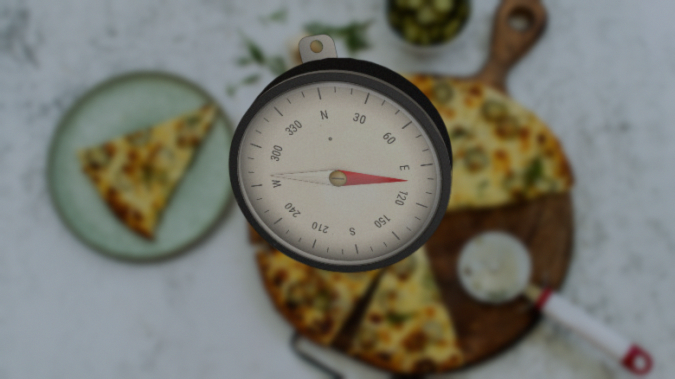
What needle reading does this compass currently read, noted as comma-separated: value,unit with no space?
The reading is 100,°
